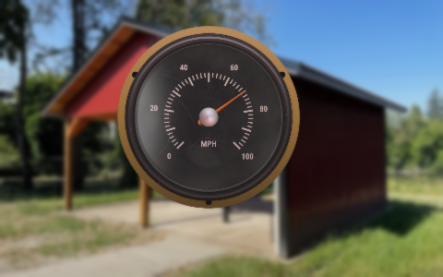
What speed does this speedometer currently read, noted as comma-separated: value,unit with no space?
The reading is 70,mph
